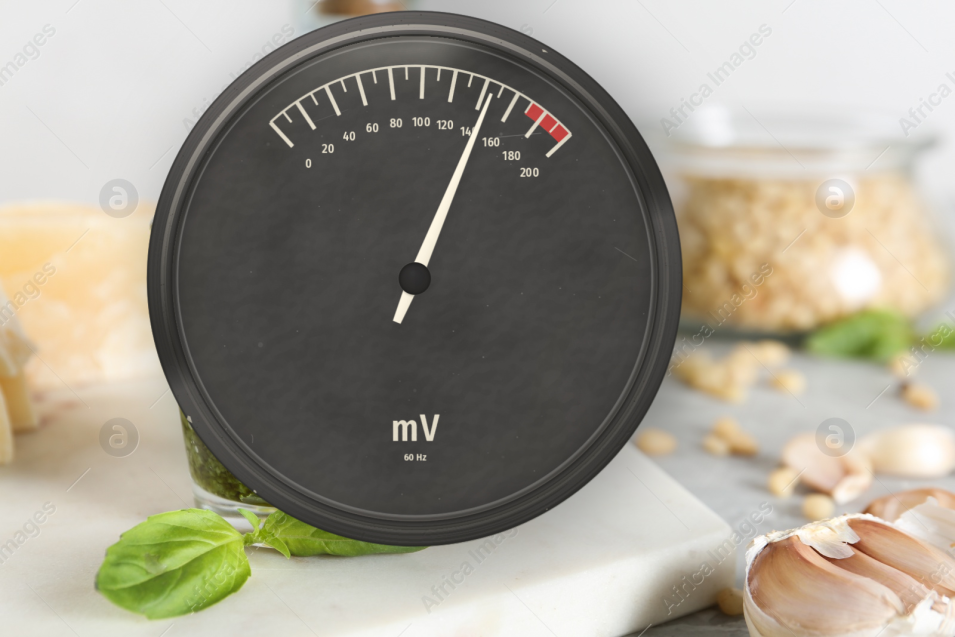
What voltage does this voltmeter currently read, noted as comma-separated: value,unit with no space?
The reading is 145,mV
